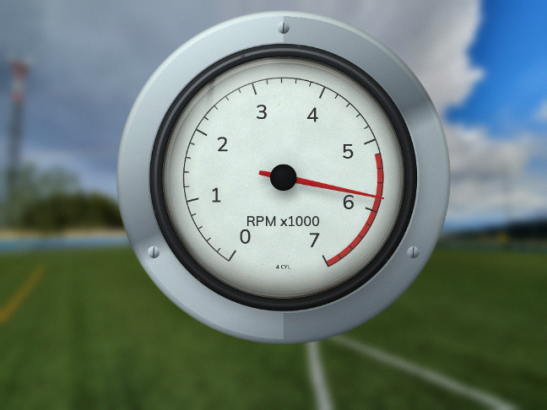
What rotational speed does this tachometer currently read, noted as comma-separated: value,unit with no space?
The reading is 5800,rpm
